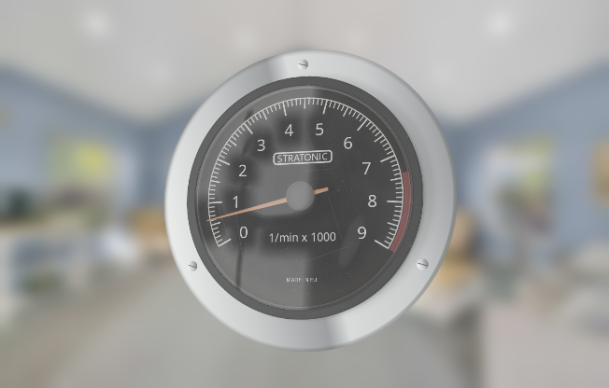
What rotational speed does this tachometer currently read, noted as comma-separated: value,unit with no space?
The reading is 600,rpm
